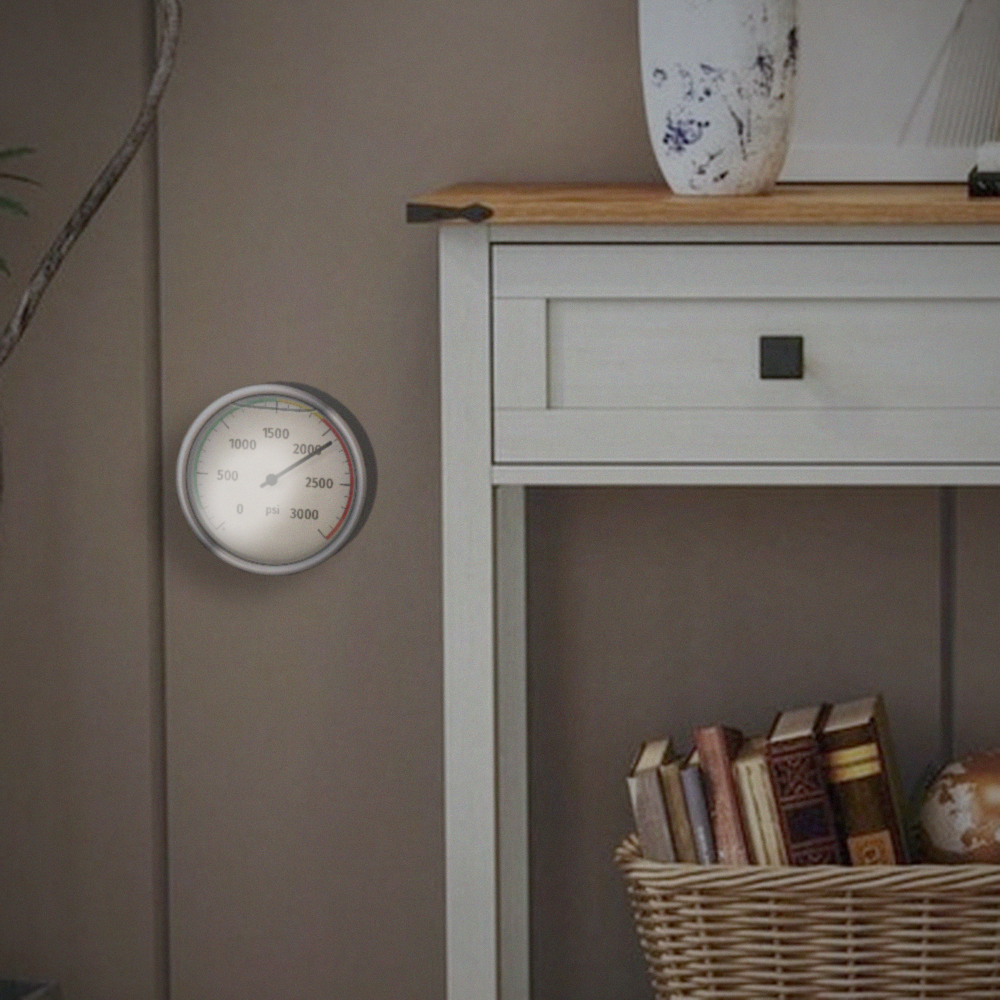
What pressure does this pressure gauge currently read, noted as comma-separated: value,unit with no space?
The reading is 2100,psi
